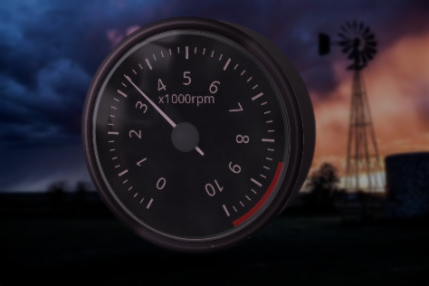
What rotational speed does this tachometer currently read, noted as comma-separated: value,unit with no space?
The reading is 3400,rpm
